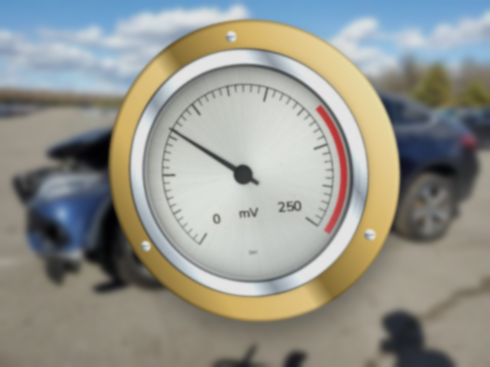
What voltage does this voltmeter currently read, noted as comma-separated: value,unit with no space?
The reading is 80,mV
